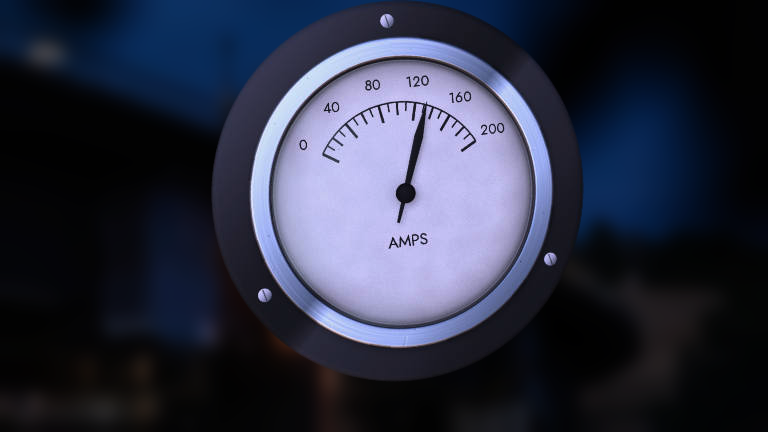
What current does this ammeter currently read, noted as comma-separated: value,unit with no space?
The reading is 130,A
